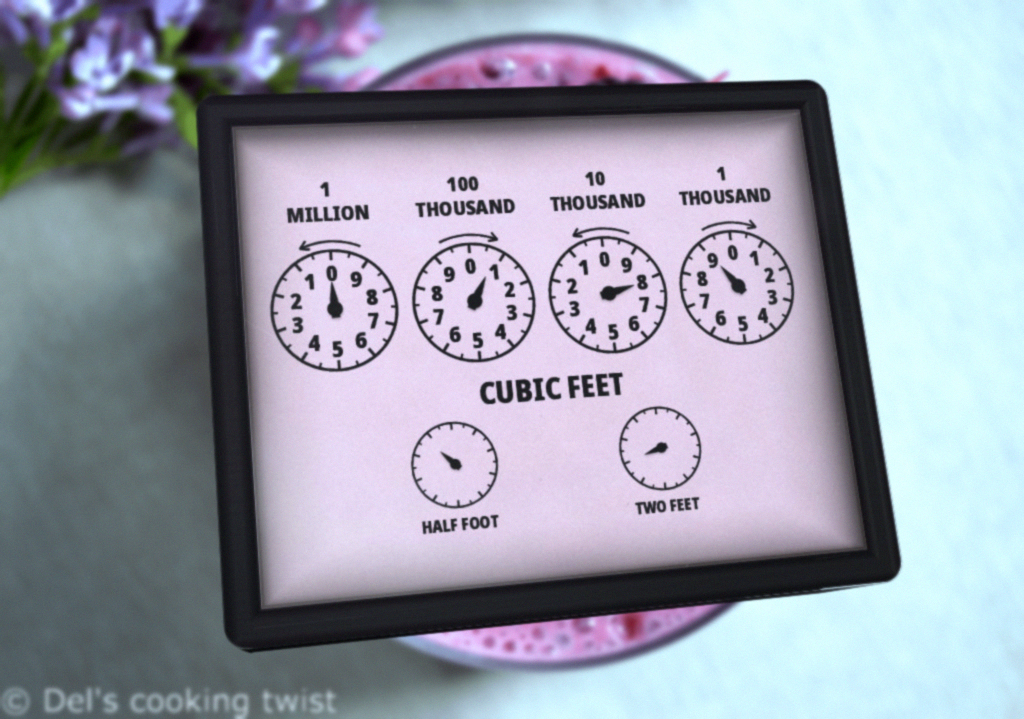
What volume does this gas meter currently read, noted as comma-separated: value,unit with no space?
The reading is 7900,ft³
